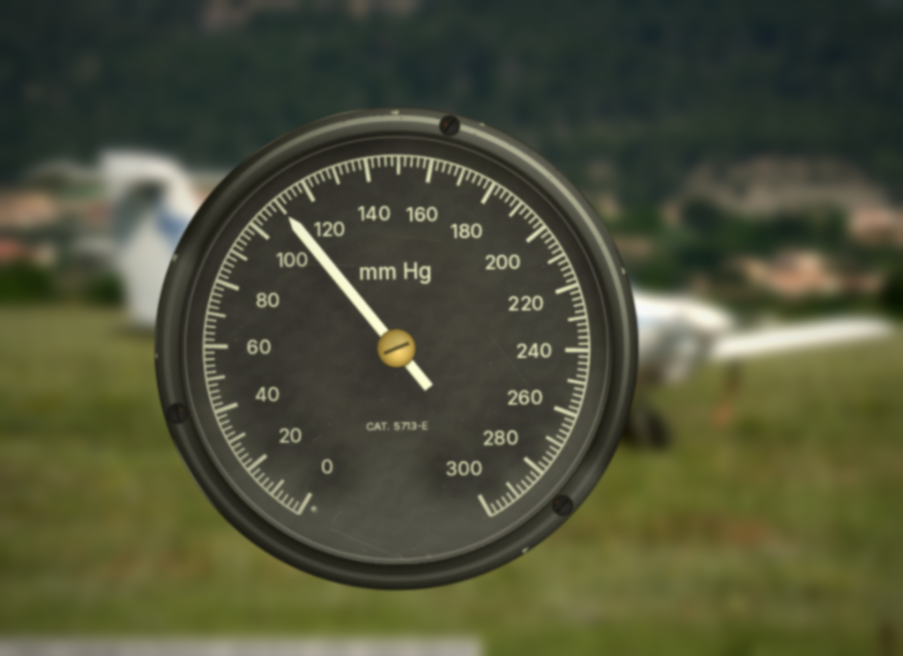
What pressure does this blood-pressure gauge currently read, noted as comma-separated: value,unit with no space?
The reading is 110,mmHg
